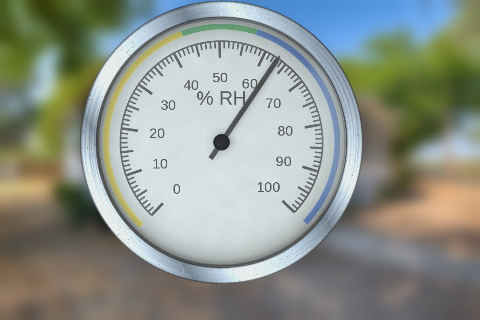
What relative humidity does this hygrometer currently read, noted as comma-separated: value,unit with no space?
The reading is 63,%
